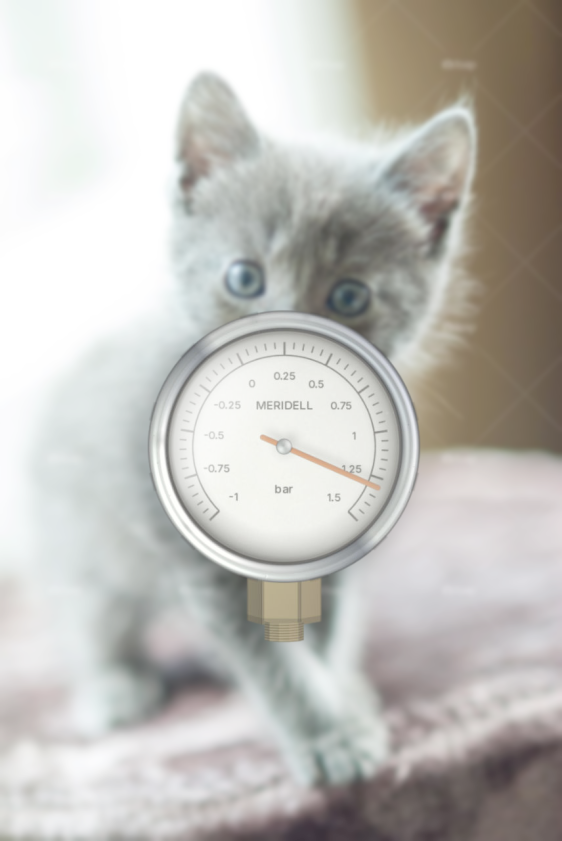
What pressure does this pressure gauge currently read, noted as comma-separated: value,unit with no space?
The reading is 1.3,bar
